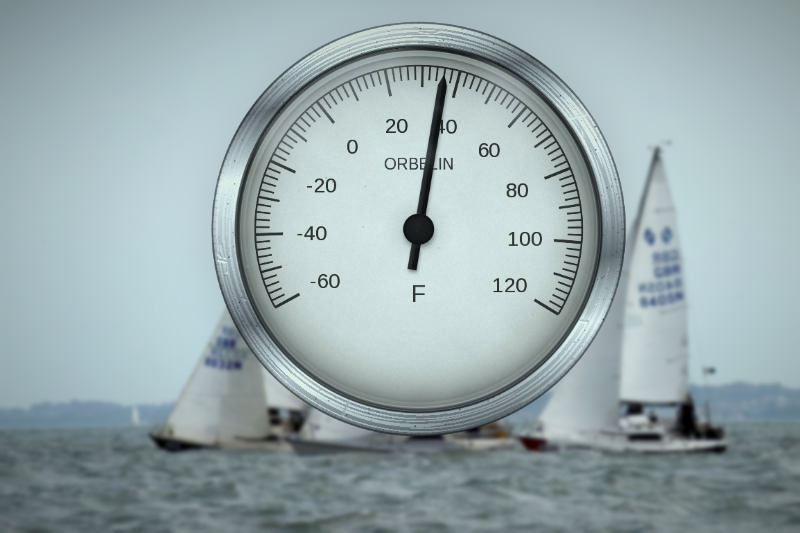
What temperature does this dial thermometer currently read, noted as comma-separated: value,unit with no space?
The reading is 36,°F
